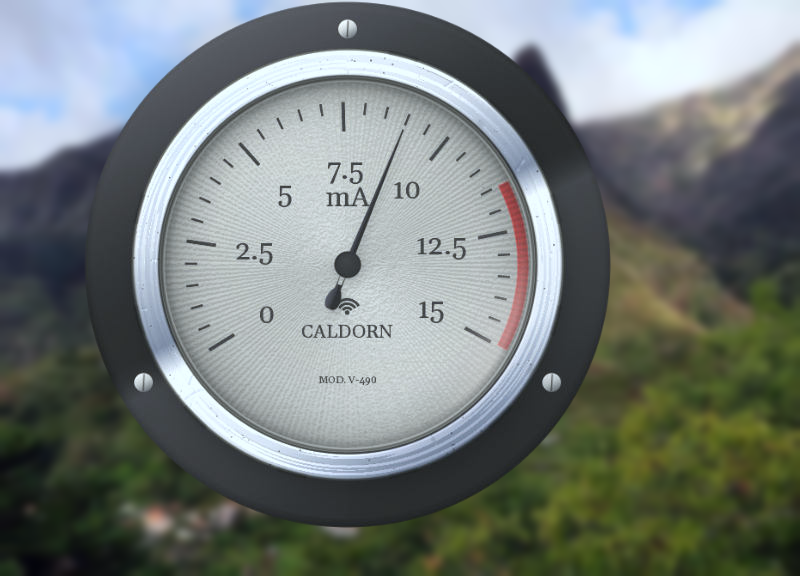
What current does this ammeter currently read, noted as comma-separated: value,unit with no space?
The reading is 9,mA
